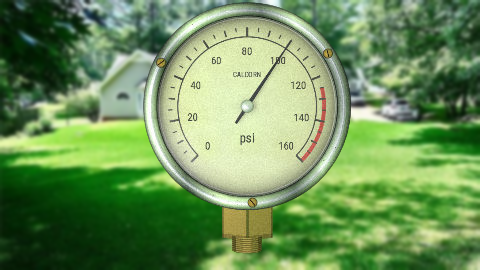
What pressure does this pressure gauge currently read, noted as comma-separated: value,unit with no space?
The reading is 100,psi
